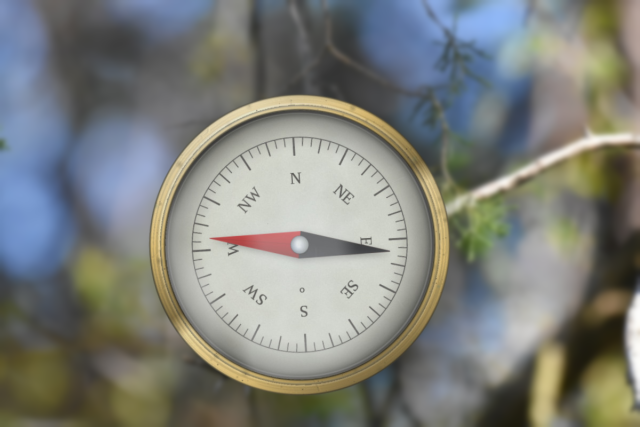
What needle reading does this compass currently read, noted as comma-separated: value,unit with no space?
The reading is 277.5,°
